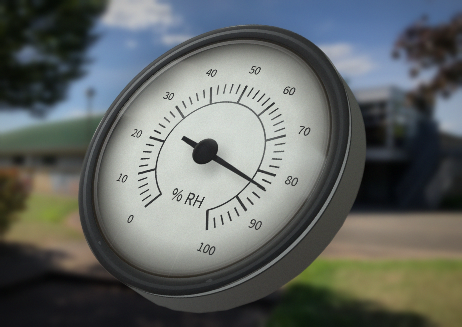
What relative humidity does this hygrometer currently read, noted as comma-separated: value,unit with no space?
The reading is 84,%
